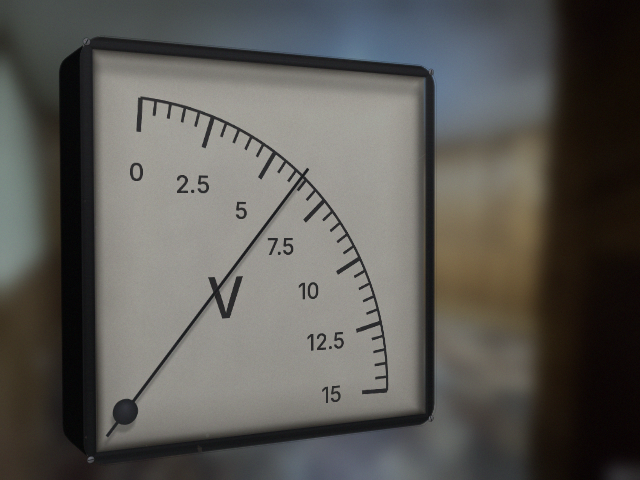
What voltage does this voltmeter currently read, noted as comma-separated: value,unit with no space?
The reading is 6.25,V
